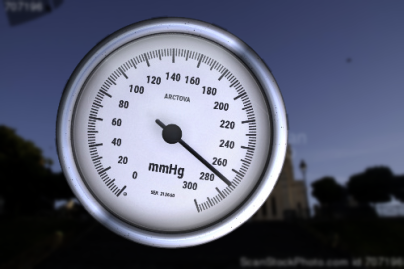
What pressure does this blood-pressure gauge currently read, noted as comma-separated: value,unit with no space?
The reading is 270,mmHg
